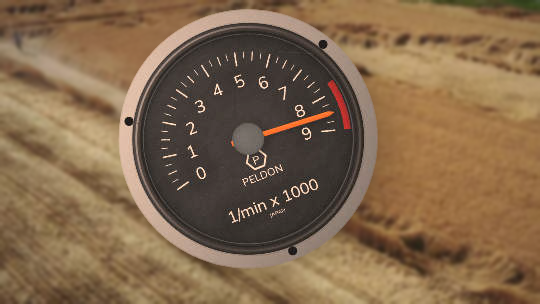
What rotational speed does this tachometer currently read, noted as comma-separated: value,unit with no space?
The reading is 8500,rpm
